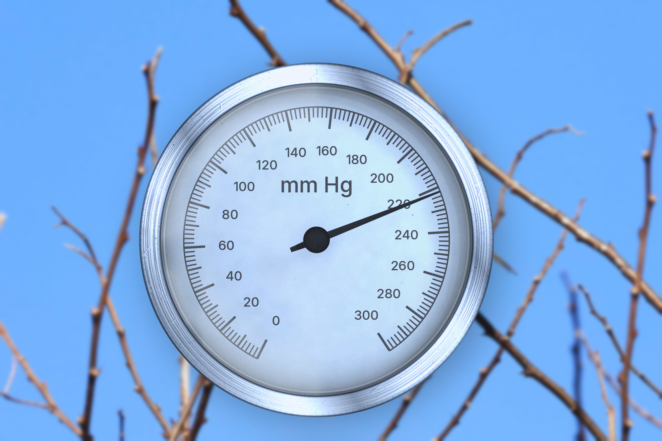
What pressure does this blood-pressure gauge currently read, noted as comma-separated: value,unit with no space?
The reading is 222,mmHg
